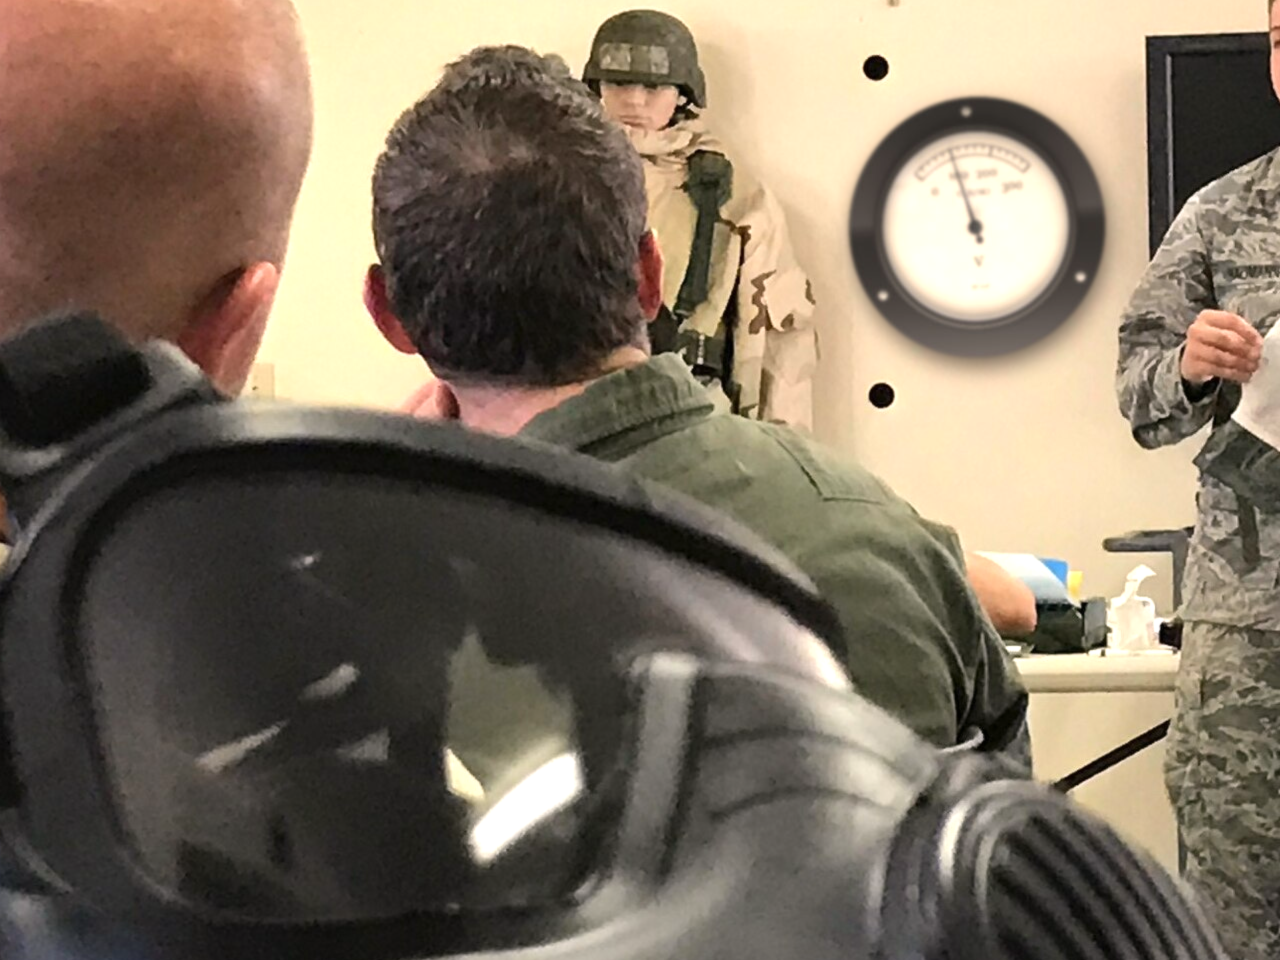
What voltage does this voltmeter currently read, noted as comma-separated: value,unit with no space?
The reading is 100,V
